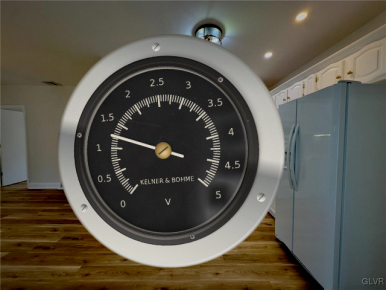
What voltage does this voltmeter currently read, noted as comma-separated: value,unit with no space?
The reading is 1.25,V
